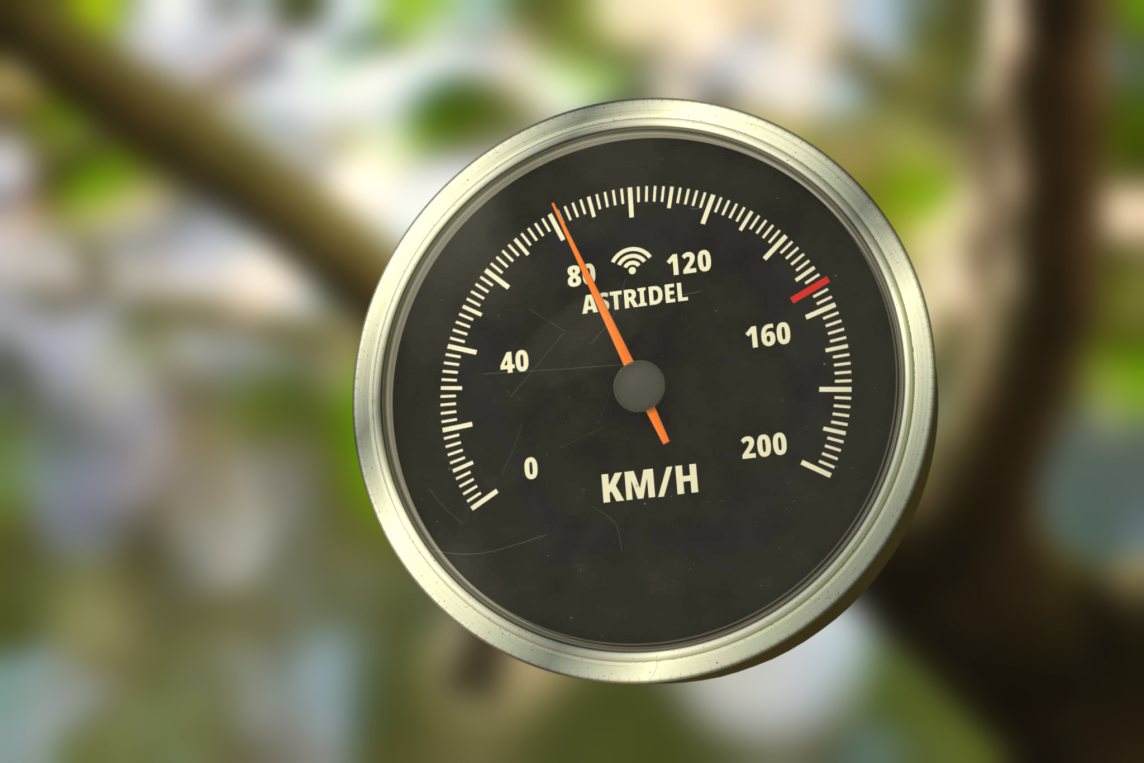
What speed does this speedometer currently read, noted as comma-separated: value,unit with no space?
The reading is 82,km/h
